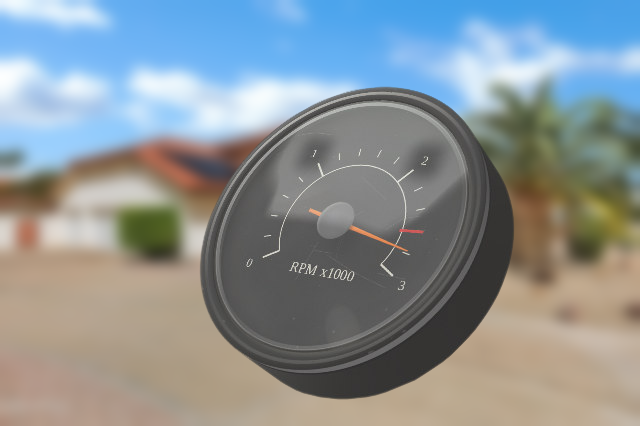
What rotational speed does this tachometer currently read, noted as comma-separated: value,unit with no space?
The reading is 2800,rpm
